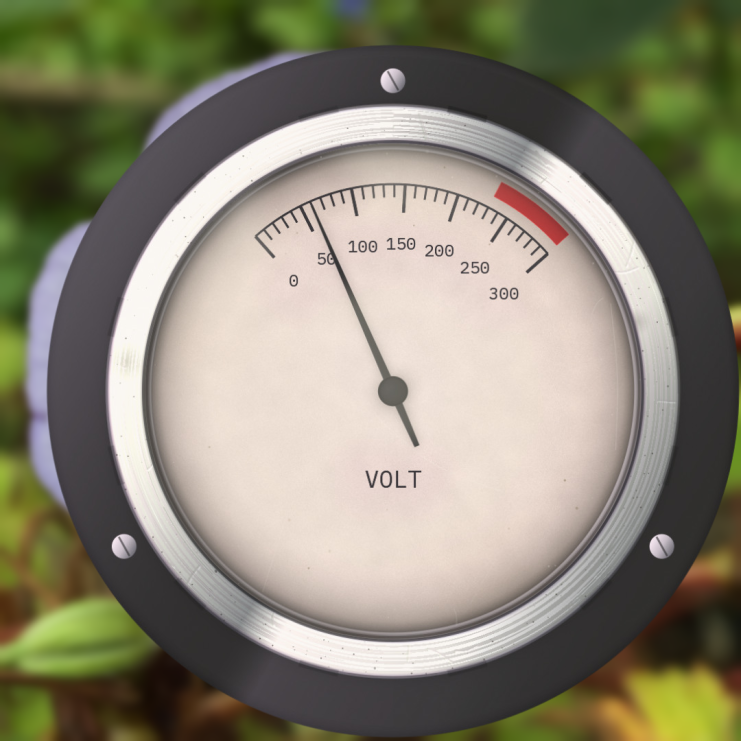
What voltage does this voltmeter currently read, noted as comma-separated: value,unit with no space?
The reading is 60,V
